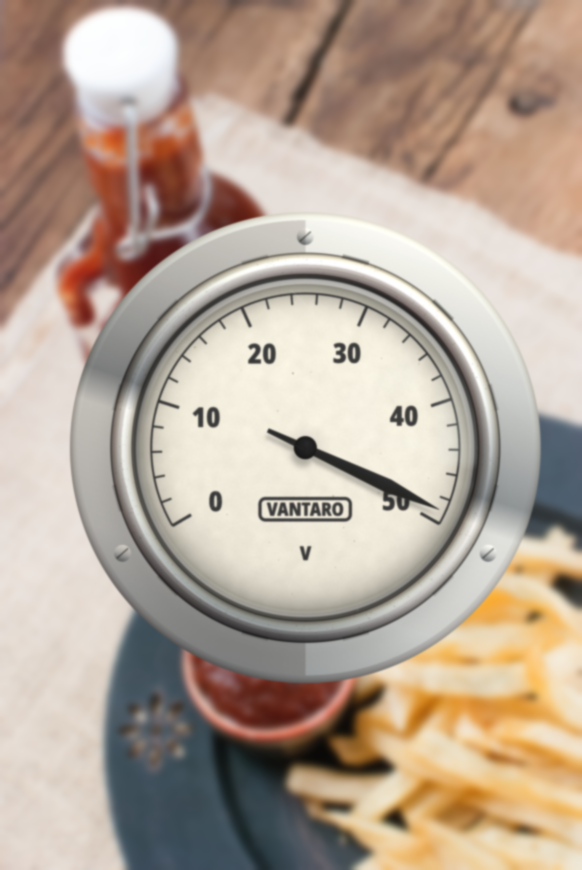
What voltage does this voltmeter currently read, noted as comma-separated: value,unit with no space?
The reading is 49,V
